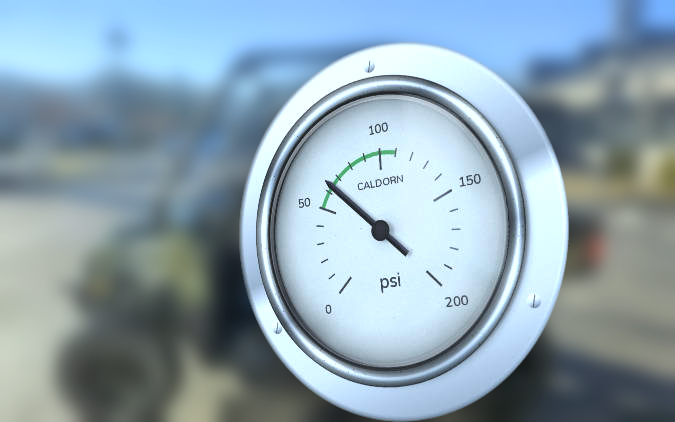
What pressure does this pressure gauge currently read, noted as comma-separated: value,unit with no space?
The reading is 65,psi
